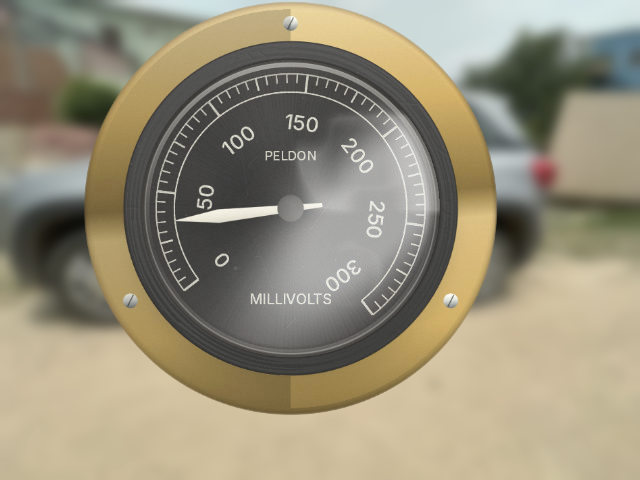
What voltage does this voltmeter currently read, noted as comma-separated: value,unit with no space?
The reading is 35,mV
